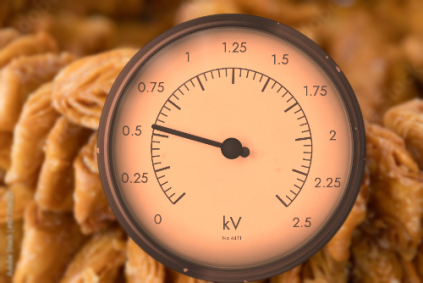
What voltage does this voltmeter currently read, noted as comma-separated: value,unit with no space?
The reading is 0.55,kV
